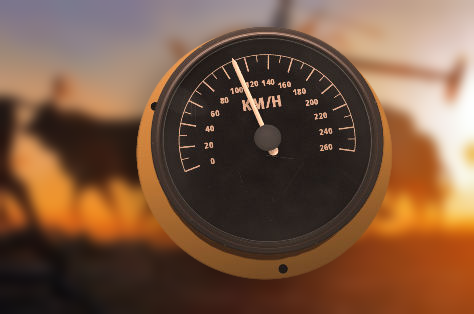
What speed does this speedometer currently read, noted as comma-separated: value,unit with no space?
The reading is 110,km/h
